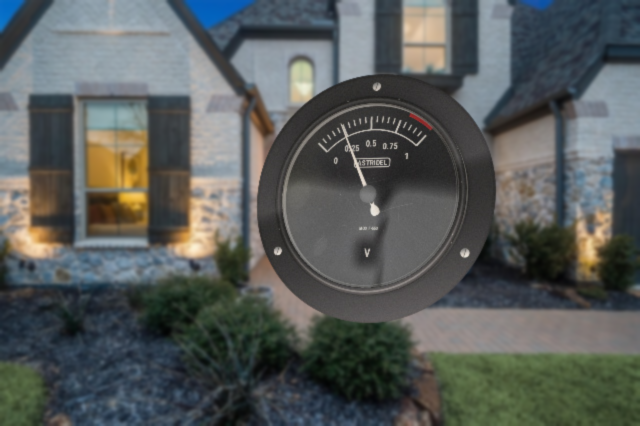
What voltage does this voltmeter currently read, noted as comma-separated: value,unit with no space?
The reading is 0.25,V
